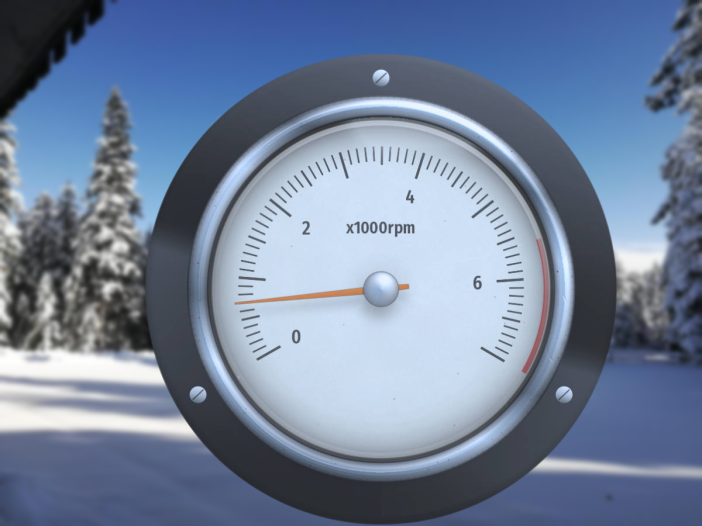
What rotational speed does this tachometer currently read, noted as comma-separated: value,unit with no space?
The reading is 700,rpm
